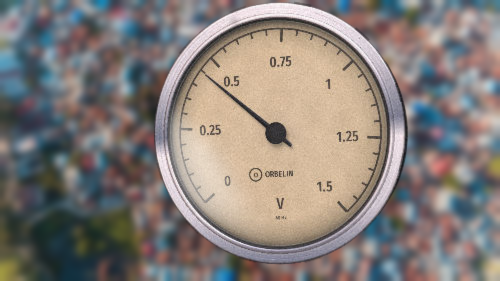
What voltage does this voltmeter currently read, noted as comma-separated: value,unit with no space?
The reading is 0.45,V
